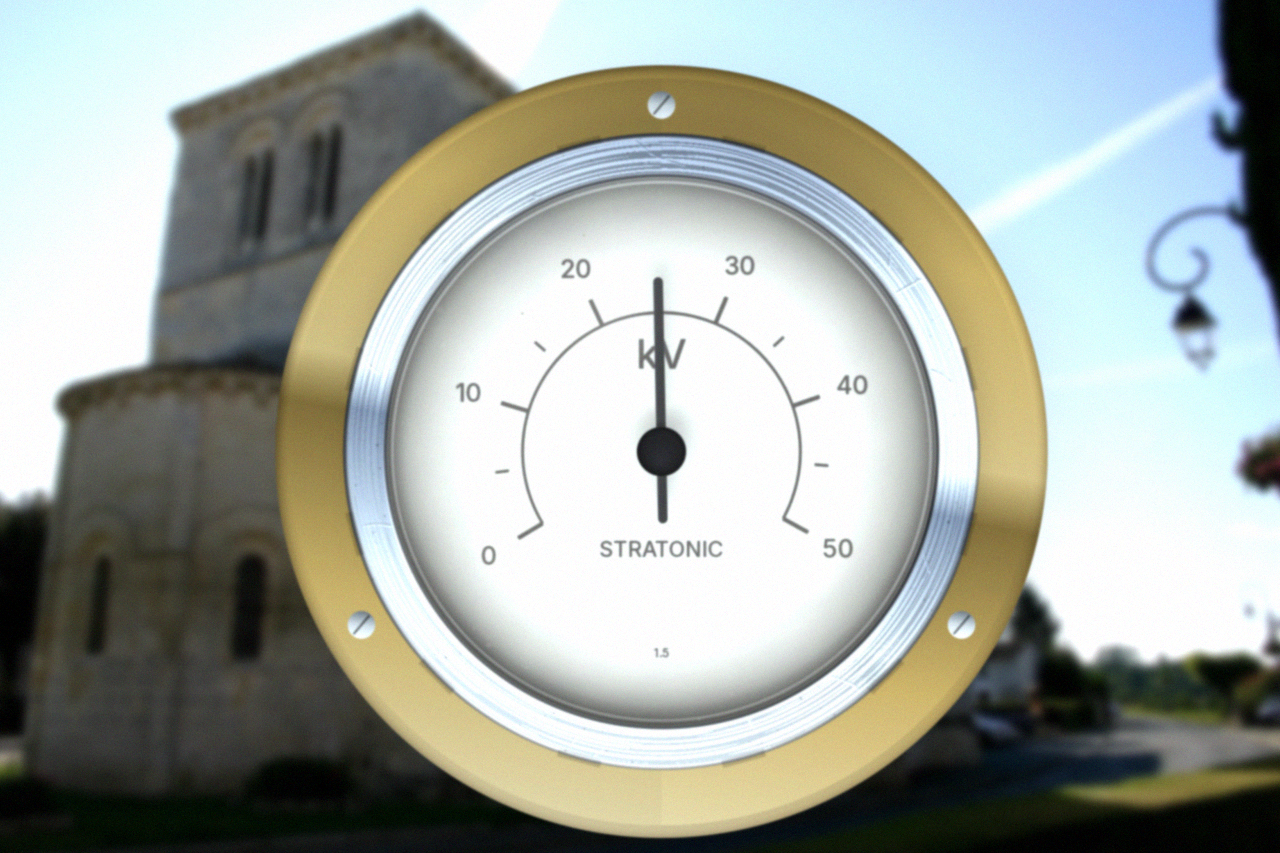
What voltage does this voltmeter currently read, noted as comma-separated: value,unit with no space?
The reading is 25,kV
